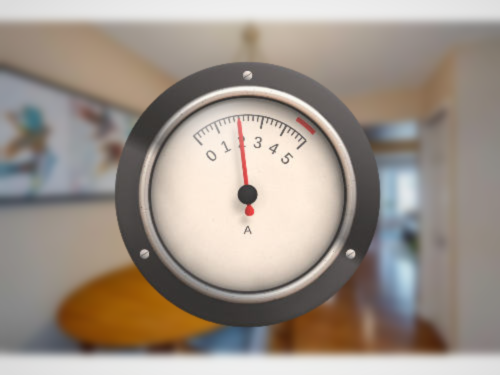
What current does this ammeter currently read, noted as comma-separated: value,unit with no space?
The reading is 2,A
